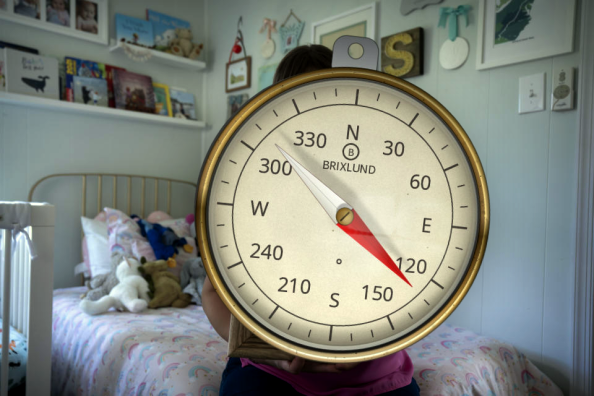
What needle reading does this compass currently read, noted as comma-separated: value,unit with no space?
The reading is 130,°
